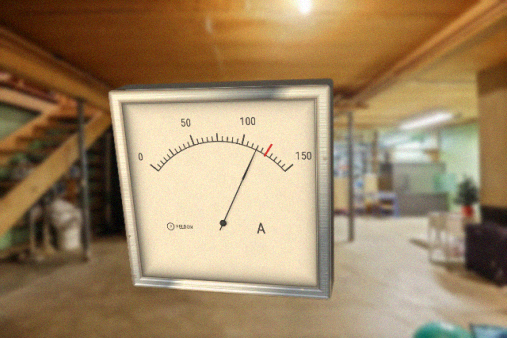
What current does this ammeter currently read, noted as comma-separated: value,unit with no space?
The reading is 115,A
